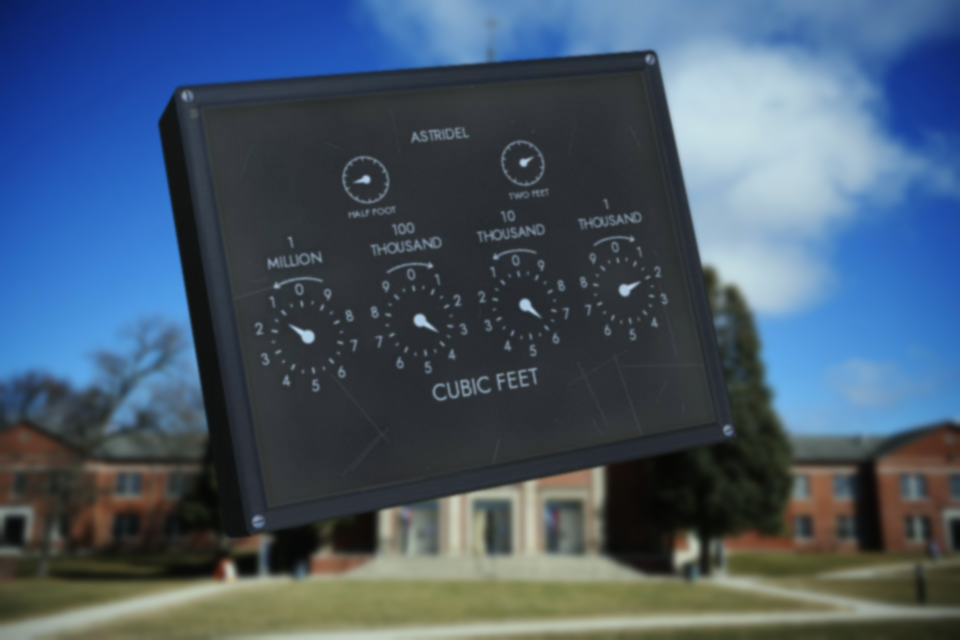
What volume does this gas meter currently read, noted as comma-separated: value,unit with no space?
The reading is 136200,ft³
